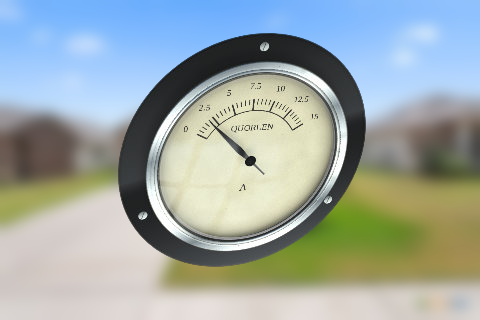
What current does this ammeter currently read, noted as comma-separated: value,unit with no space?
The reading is 2,A
